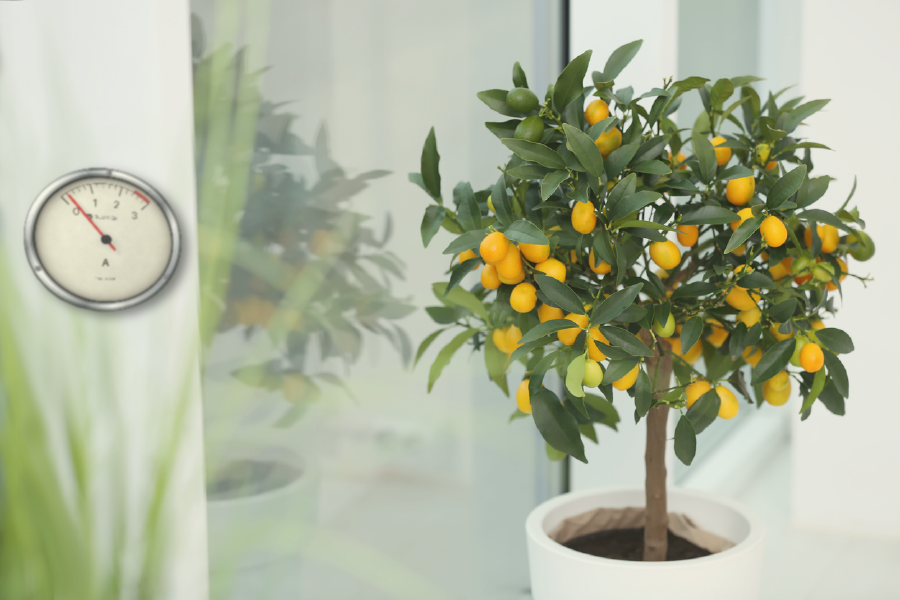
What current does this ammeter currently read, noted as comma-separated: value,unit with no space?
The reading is 0.2,A
